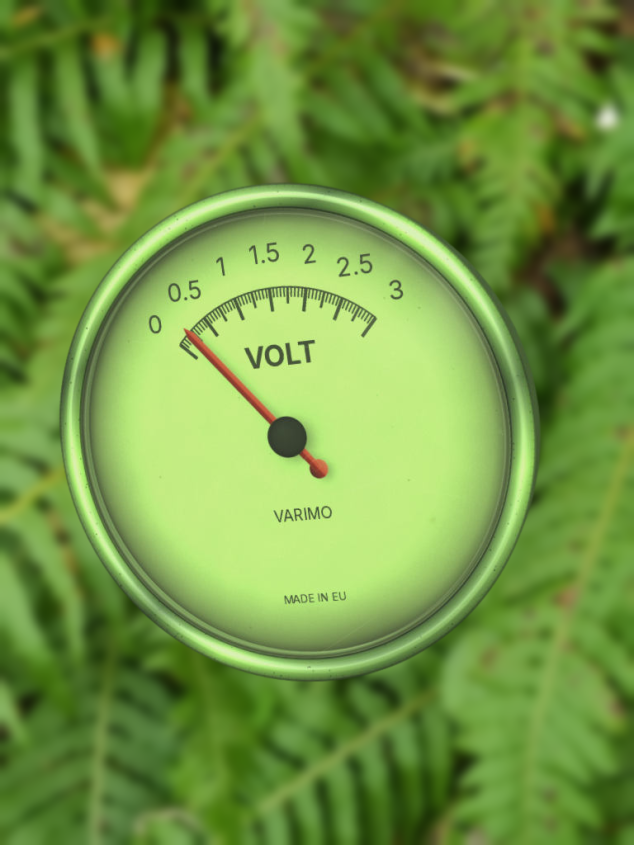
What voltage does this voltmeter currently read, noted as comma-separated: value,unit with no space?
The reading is 0.25,V
